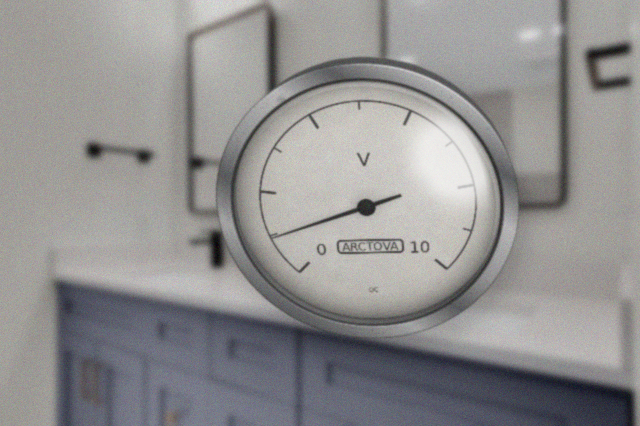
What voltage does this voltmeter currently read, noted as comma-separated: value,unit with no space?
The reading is 1,V
